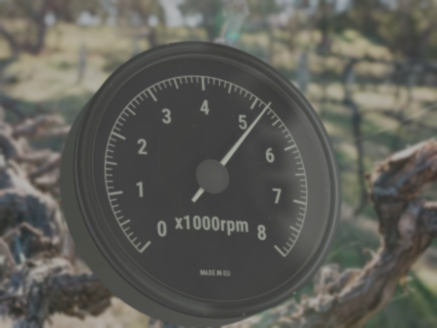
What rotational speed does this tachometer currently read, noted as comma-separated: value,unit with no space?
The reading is 5200,rpm
